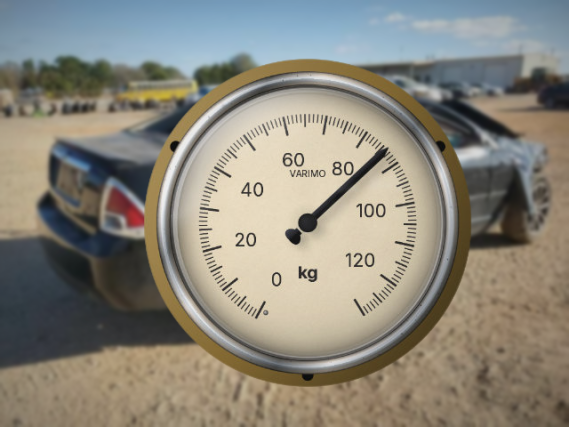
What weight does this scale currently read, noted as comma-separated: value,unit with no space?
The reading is 86,kg
